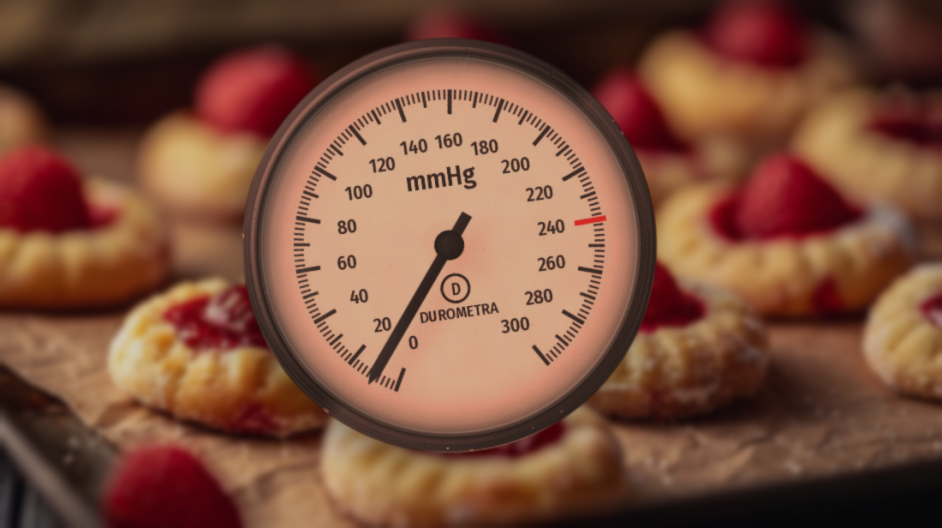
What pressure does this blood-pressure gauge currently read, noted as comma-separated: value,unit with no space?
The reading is 10,mmHg
